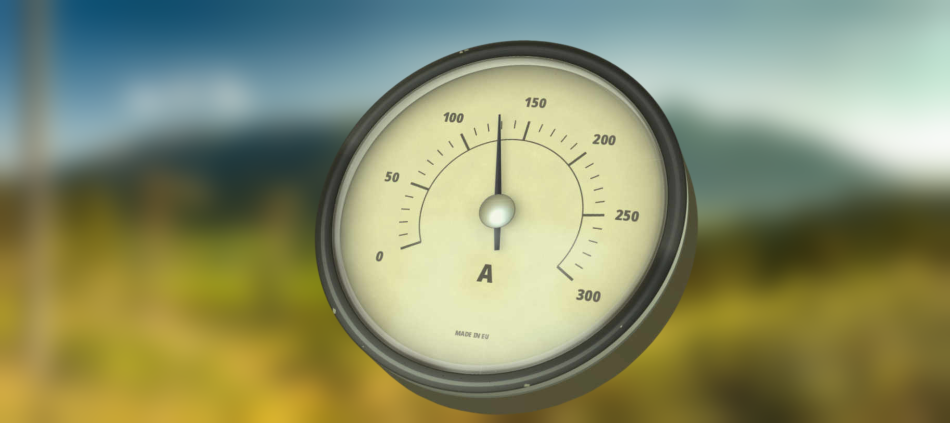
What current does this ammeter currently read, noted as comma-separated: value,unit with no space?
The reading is 130,A
